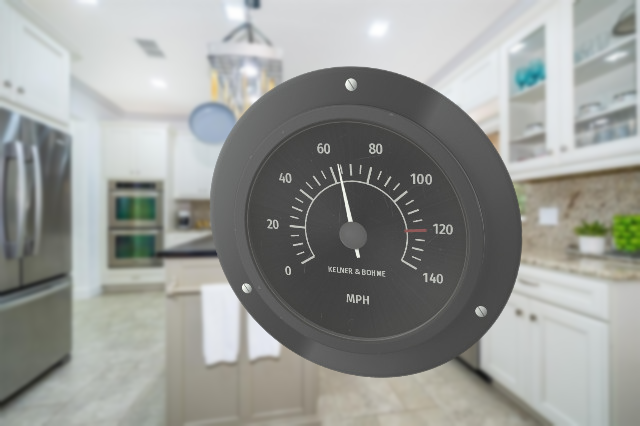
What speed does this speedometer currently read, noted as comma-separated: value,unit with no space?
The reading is 65,mph
